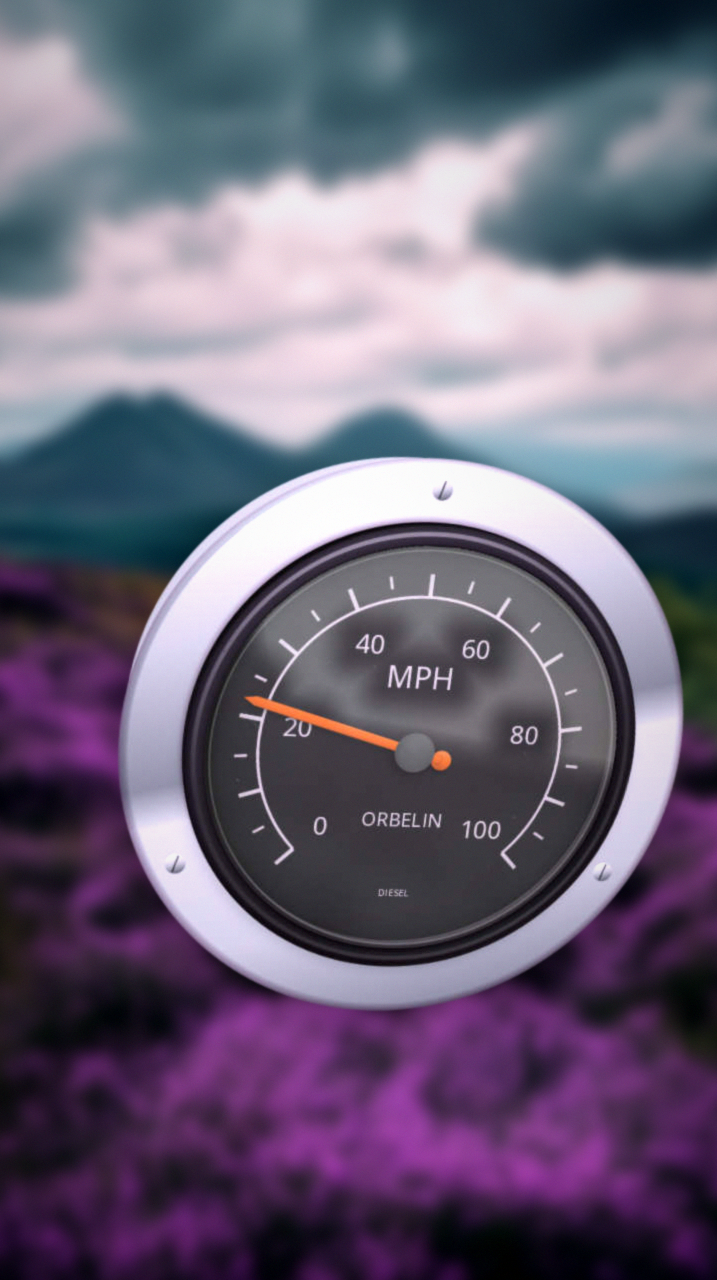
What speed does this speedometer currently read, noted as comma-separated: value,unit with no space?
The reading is 22.5,mph
